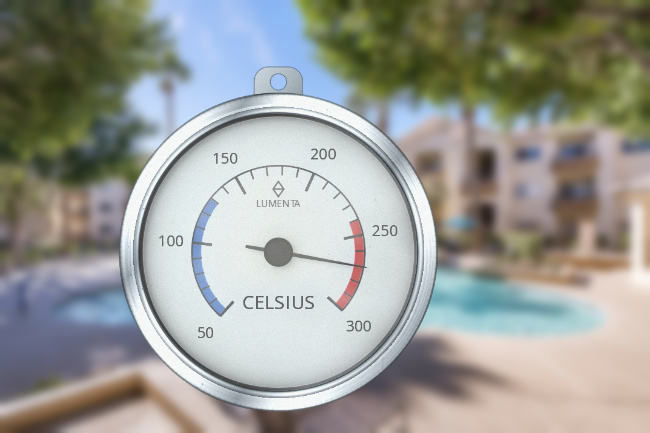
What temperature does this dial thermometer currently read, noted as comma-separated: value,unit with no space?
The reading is 270,°C
